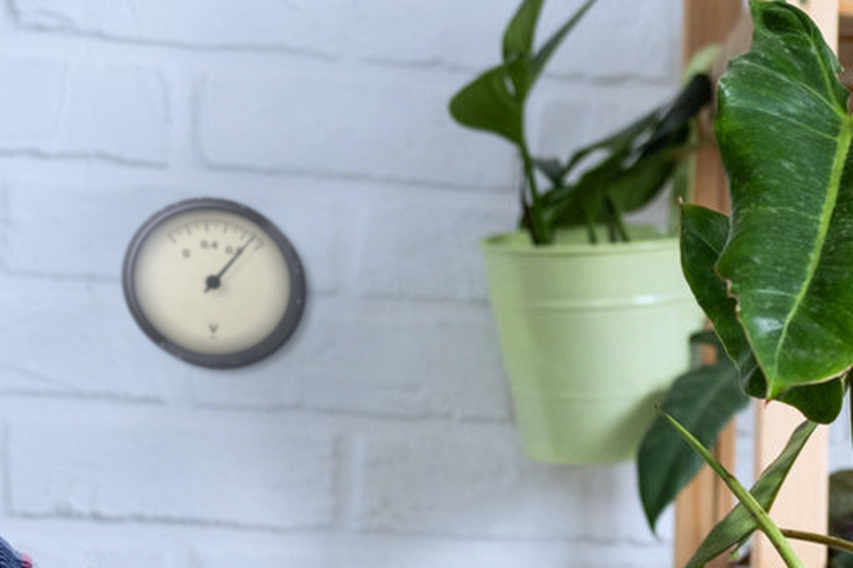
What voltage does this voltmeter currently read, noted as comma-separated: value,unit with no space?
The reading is 0.9,V
